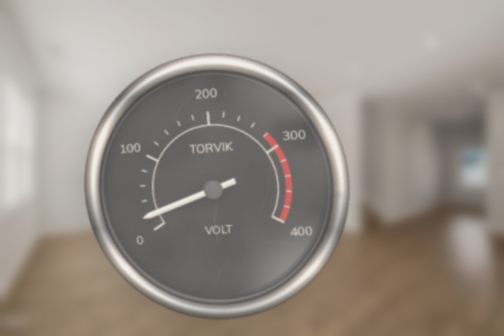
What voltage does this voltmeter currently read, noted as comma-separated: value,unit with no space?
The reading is 20,V
